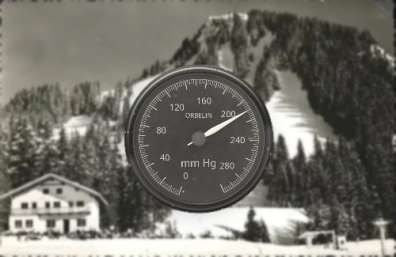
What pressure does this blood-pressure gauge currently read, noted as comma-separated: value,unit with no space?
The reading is 210,mmHg
